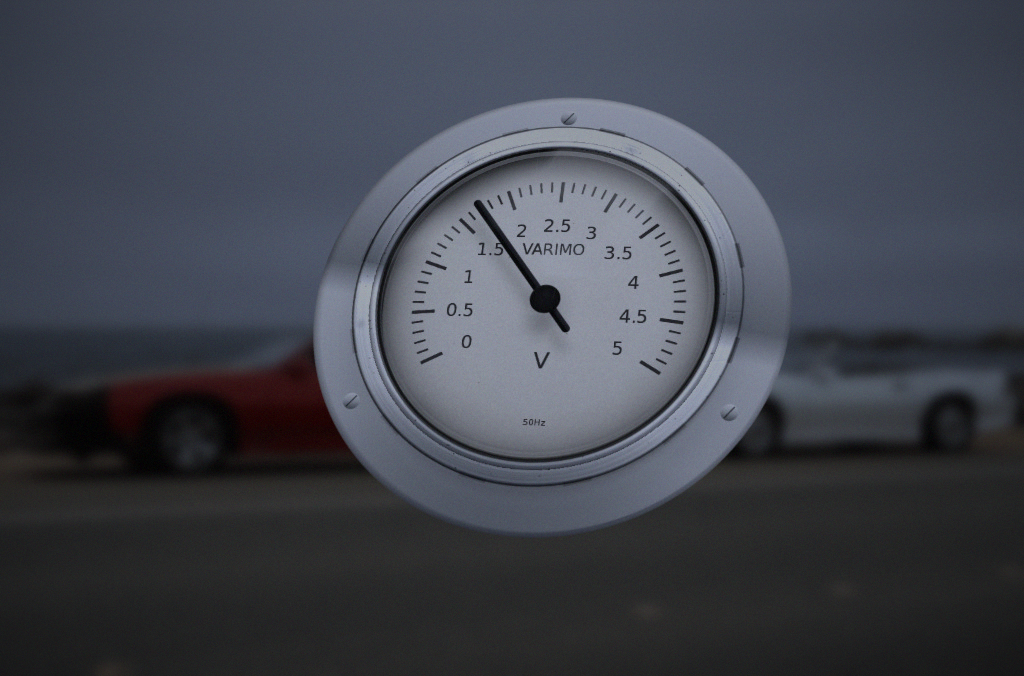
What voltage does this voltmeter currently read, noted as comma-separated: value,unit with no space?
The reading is 1.7,V
